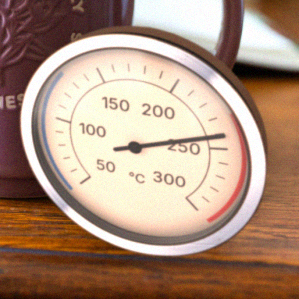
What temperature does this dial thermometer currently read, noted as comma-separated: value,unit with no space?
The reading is 240,°C
